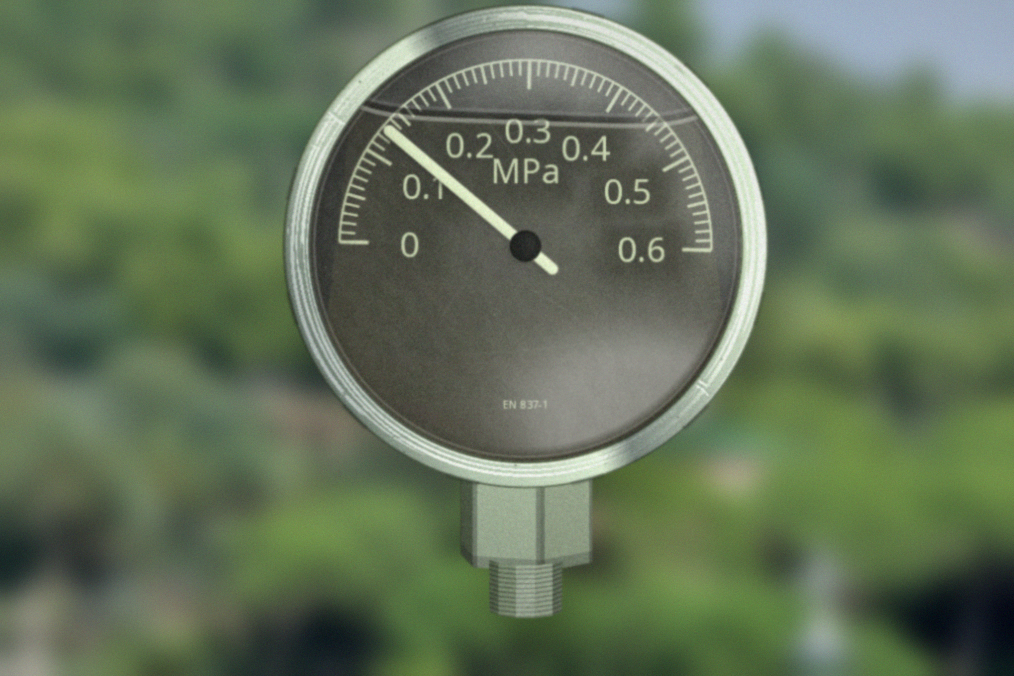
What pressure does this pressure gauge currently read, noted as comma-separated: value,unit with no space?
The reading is 0.13,MPa
